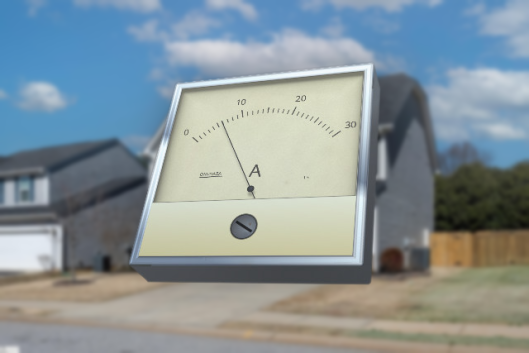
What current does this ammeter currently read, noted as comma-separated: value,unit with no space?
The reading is 6,A
